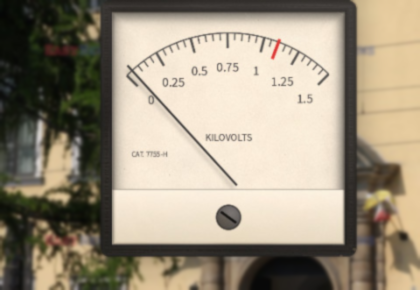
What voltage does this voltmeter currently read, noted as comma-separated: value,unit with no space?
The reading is 0.05,kV
